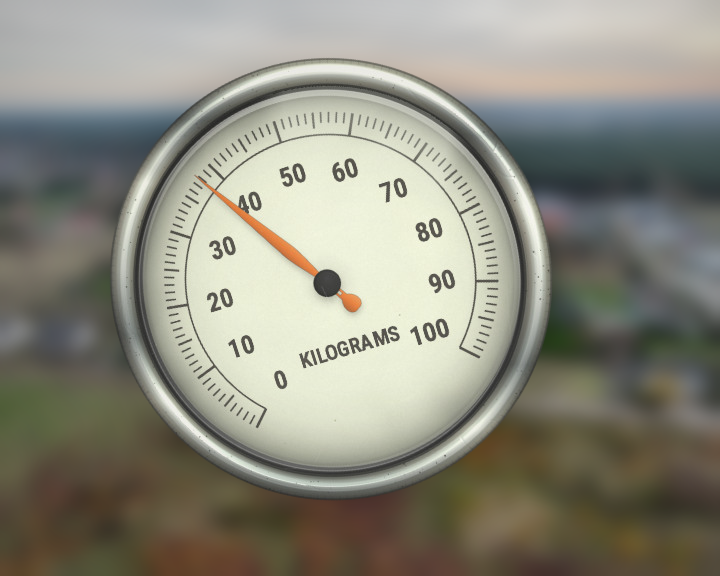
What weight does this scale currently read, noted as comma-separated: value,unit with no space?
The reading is 38,kg
